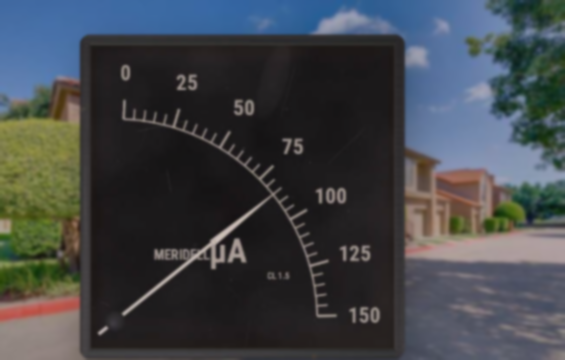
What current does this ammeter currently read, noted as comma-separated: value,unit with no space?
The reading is 85,µA
